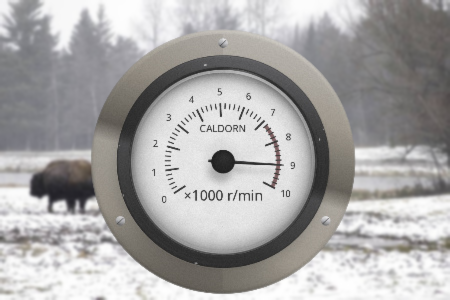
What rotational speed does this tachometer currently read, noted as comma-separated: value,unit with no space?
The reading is 9000,rpm
